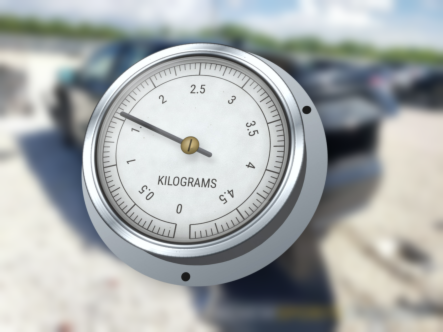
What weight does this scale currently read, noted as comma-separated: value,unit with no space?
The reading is 1.55,kg
